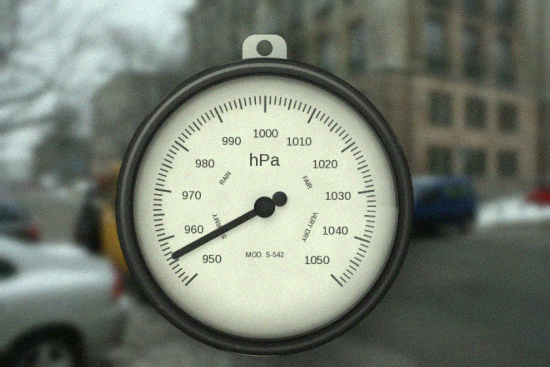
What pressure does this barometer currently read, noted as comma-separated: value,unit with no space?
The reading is 956,hPa
